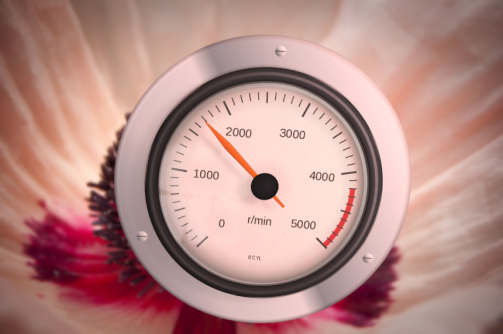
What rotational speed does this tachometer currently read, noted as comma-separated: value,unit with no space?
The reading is 1700,rpm
